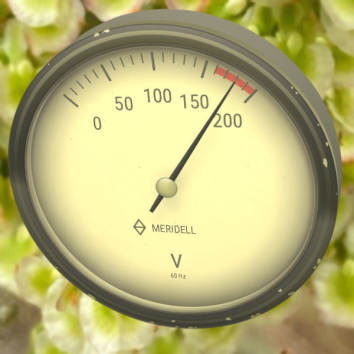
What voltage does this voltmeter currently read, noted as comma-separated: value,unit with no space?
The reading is 180,V
